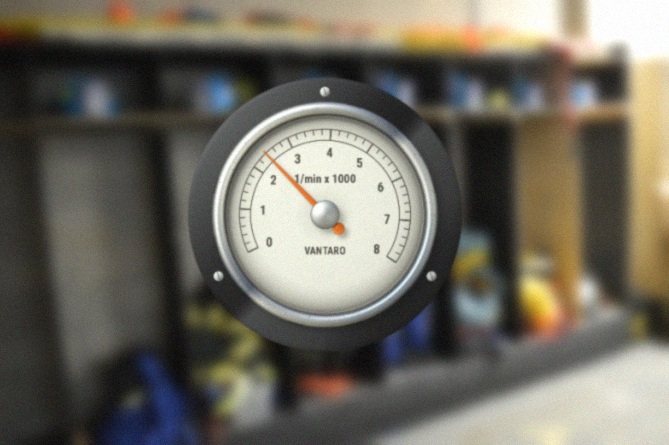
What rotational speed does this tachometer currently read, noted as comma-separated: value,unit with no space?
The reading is 2400,rpm
